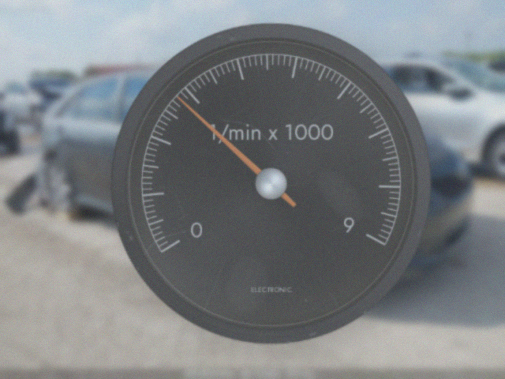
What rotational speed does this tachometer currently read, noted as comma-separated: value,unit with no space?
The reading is 2800,rpm
